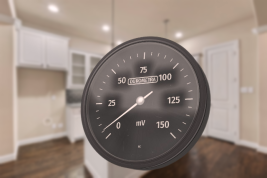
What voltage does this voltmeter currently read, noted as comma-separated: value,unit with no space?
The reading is 5,mV
